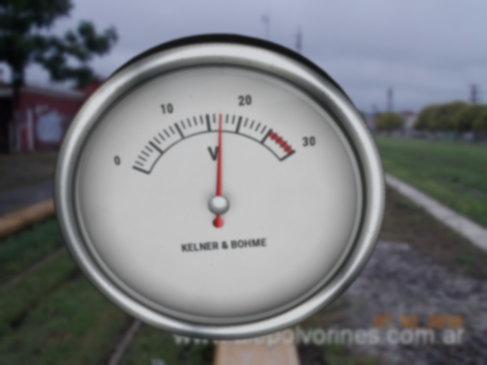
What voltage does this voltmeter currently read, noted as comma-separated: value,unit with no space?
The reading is 17,V
